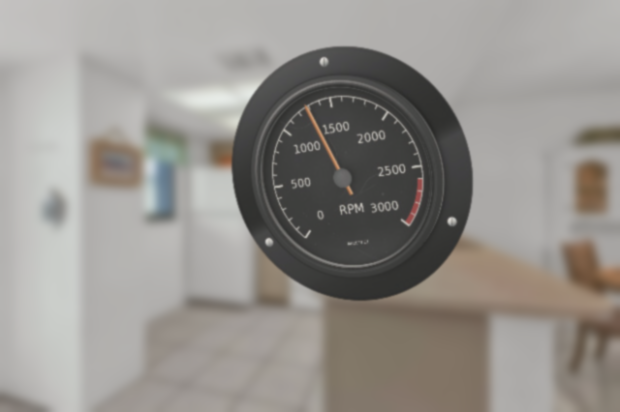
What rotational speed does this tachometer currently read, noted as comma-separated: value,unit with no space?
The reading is 1300,rpm
